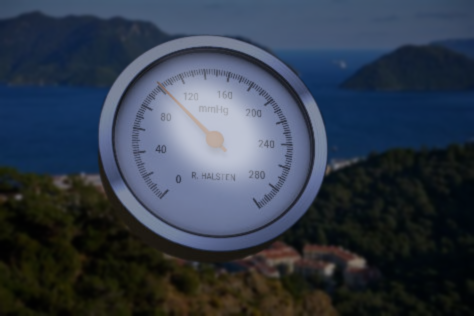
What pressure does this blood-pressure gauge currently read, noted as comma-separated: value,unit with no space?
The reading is 100,mmHg
